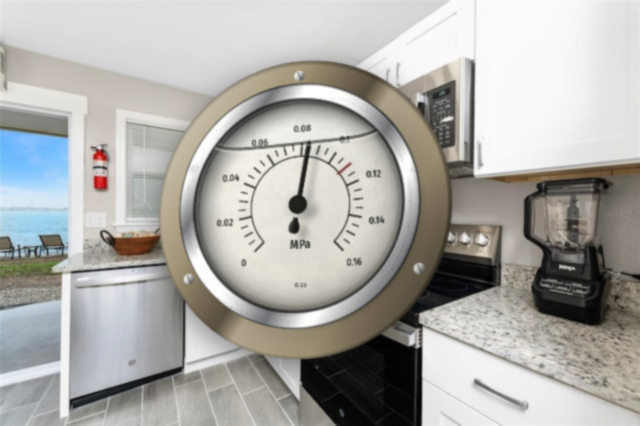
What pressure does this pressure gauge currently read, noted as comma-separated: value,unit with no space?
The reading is 0.085,MPa
